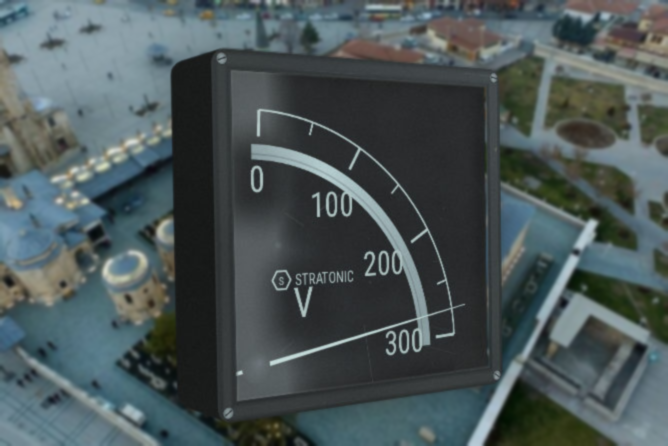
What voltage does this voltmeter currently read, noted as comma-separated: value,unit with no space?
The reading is 275,V
